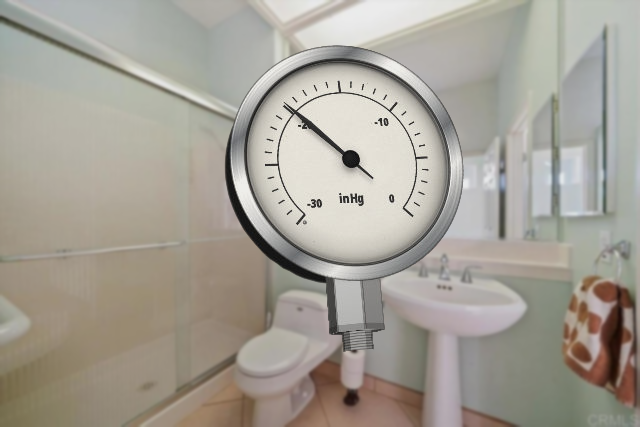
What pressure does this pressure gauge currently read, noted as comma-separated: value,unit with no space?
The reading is -20,inHg
